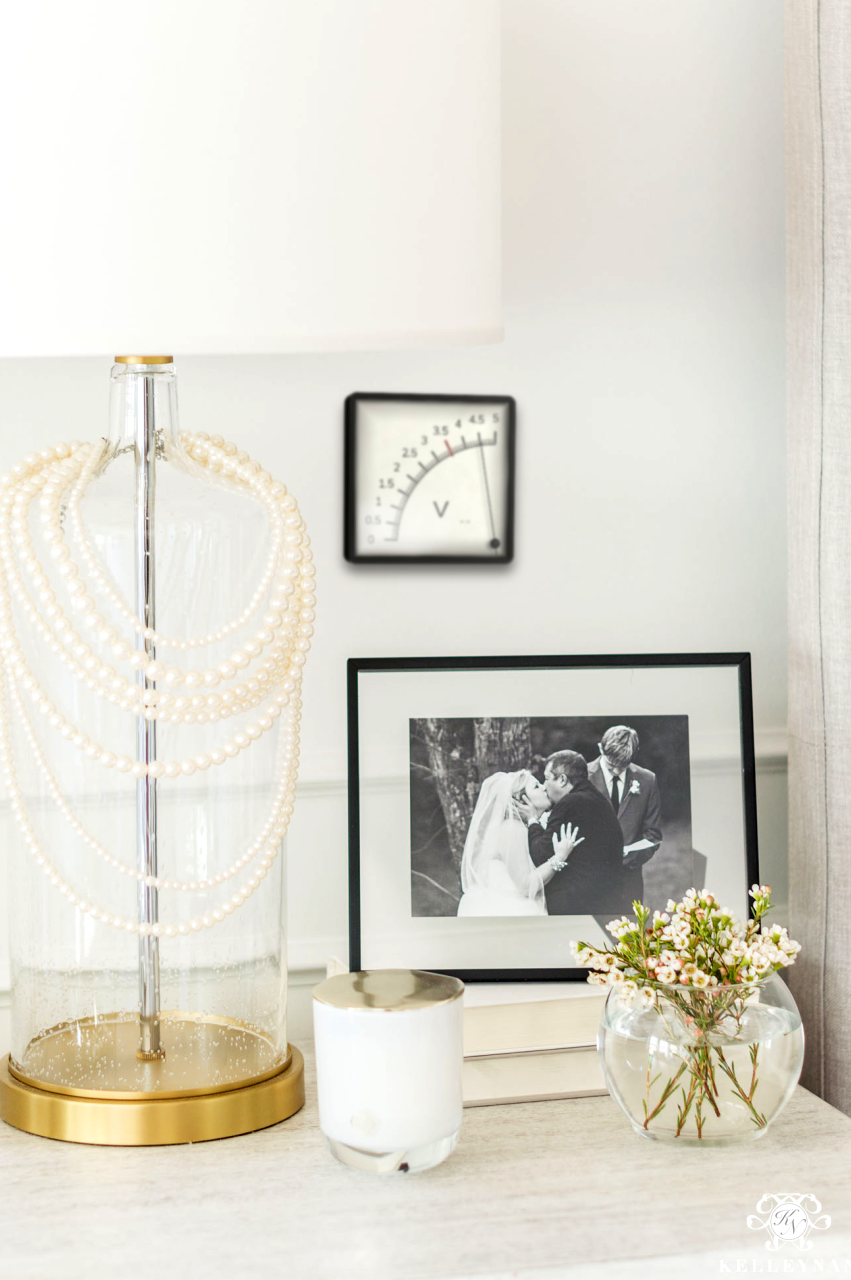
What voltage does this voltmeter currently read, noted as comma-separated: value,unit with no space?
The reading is 4.5,V
